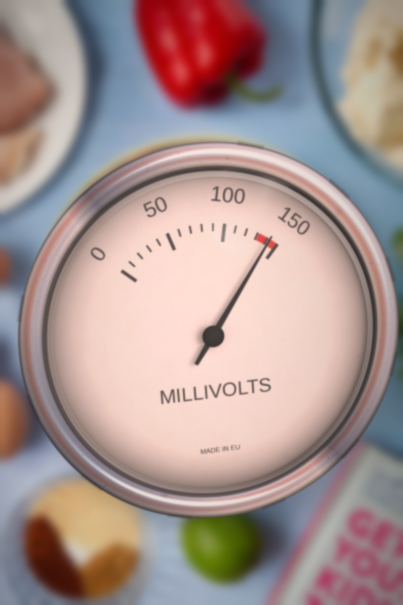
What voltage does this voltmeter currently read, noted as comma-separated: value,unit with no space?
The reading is 140,mV
